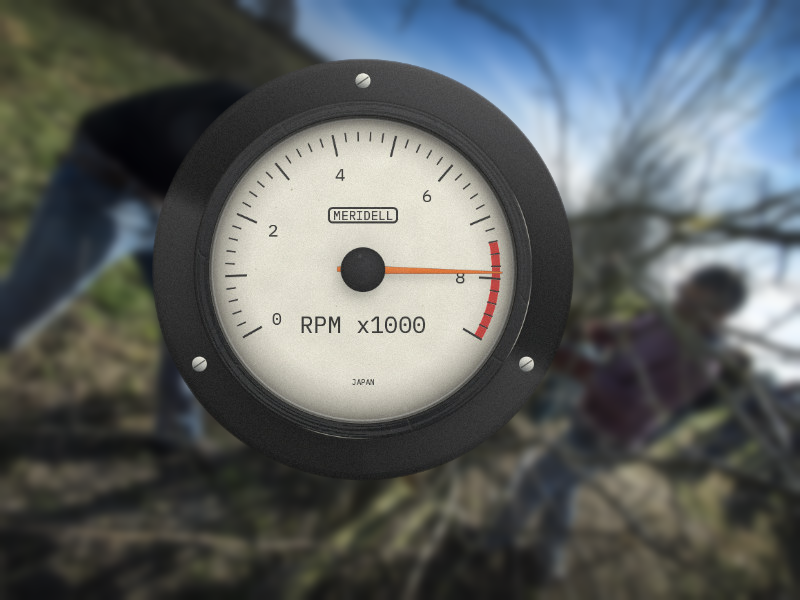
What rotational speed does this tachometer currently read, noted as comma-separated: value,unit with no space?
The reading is 7900,rpm
